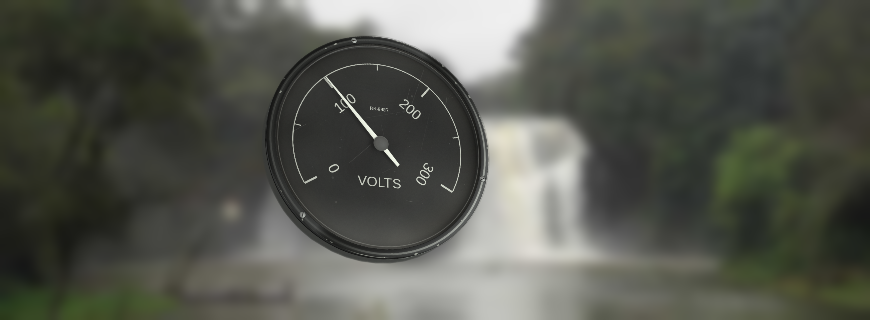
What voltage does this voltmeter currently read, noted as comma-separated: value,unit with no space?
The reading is 100,V
